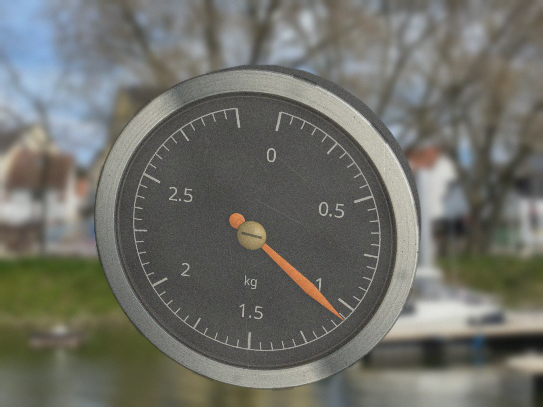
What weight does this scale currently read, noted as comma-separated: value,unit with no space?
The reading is 1.05,kg
